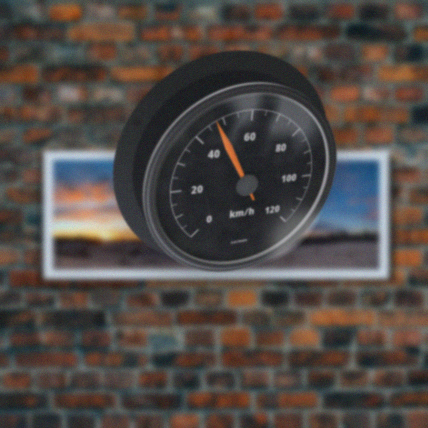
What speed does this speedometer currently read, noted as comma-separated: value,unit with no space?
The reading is 47.5,km/h
